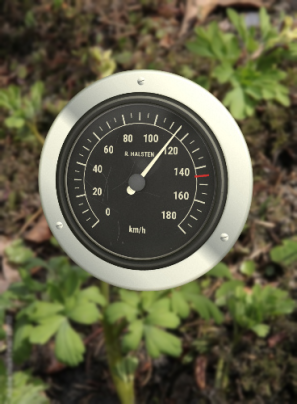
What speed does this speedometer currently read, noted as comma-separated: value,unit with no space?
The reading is 115,km/h
